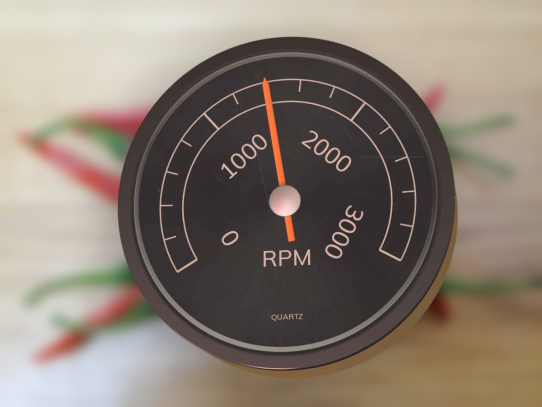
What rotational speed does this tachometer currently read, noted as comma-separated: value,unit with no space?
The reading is 1400,rpm
